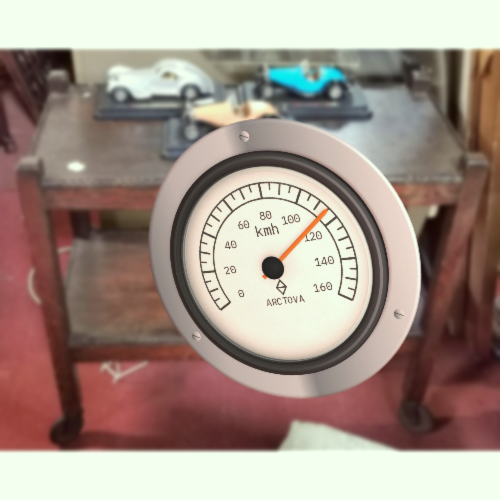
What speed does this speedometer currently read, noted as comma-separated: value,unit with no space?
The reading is 115,km/h
